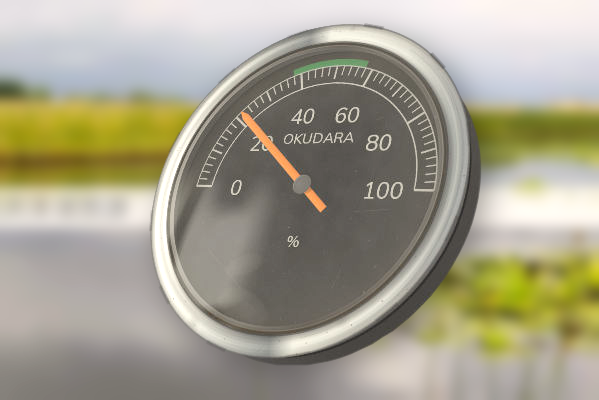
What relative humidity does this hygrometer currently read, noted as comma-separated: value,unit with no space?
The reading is 22,%
